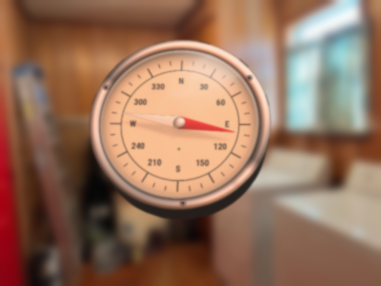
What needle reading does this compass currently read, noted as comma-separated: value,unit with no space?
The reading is 100,°
